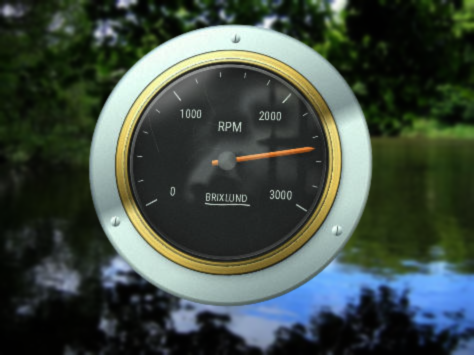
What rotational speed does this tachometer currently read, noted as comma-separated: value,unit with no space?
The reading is 2500,rpm
